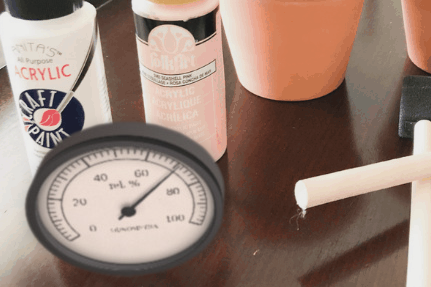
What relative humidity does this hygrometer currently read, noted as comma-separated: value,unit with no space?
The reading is 70,%
